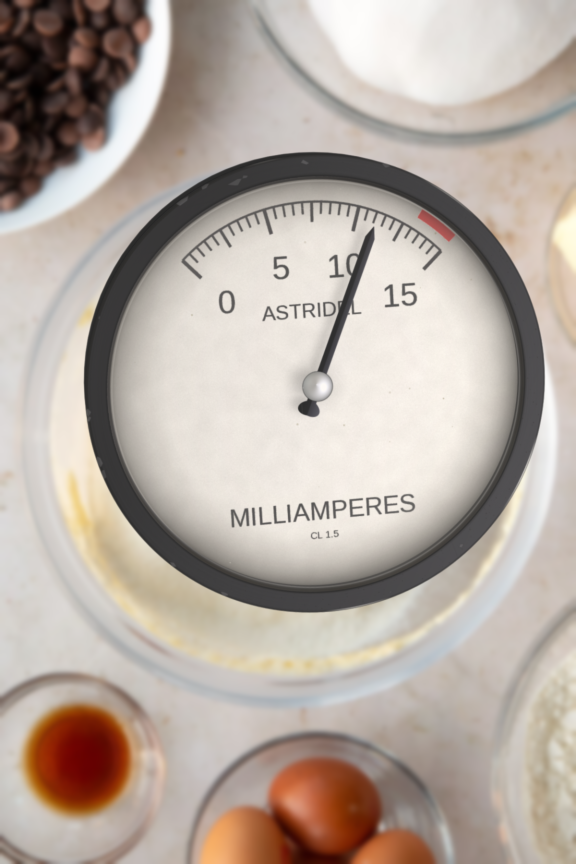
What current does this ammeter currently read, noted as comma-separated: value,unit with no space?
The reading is 11,mA
